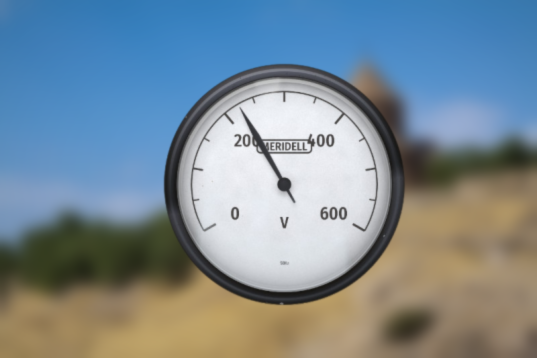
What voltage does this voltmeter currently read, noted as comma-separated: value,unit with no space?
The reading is 225,V
